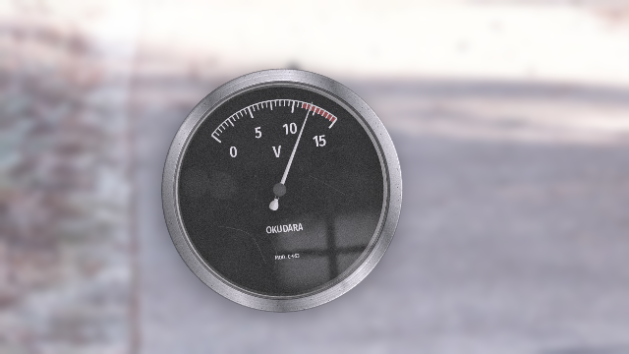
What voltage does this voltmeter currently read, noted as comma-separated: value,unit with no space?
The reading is 12,V
